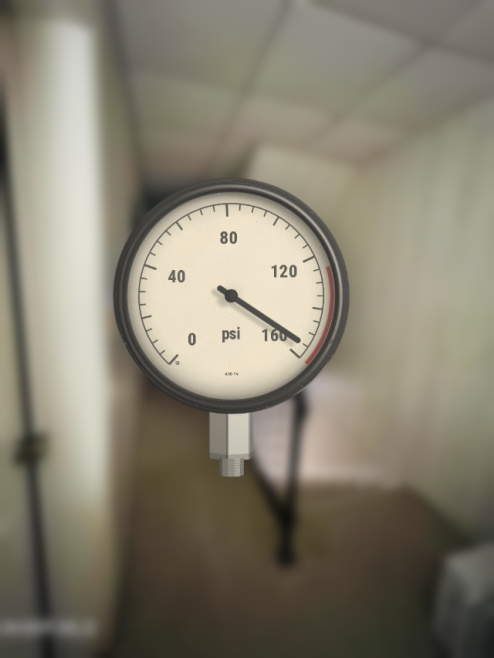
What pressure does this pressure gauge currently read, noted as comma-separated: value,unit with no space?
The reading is 155,psi
